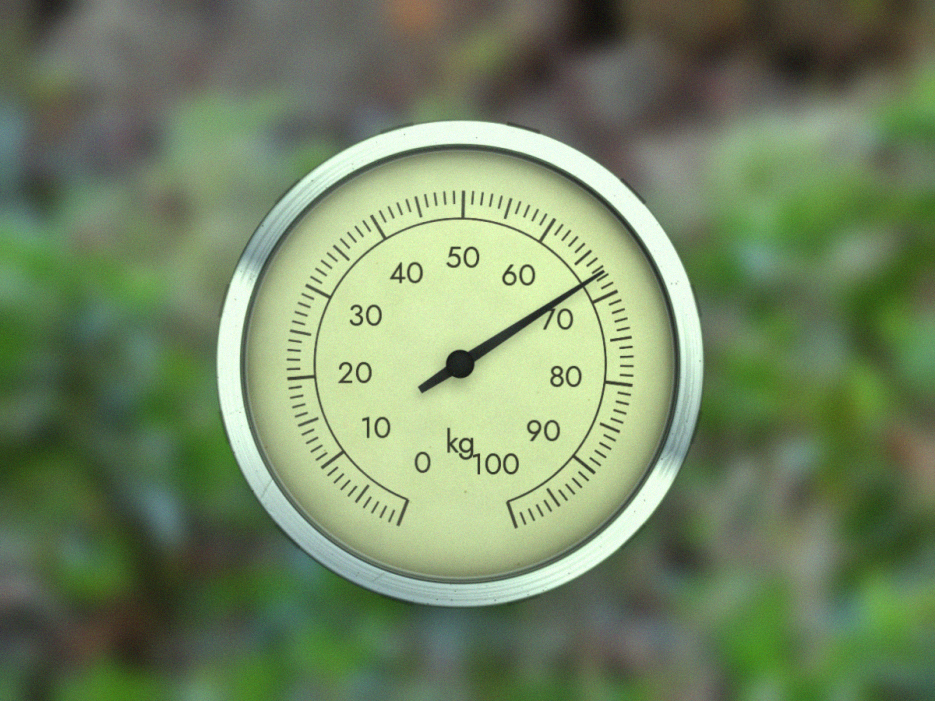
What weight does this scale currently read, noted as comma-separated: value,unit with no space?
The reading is 67.5,kg
